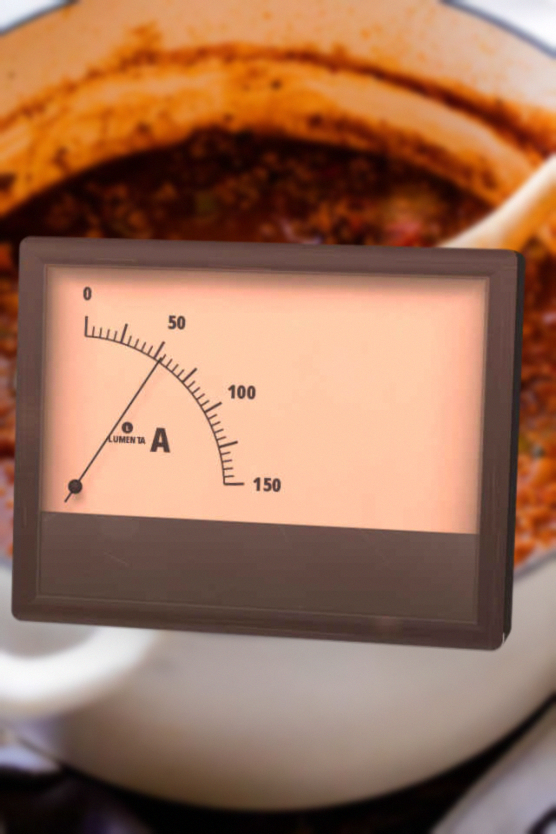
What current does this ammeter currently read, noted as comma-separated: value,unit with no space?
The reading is 55,A
